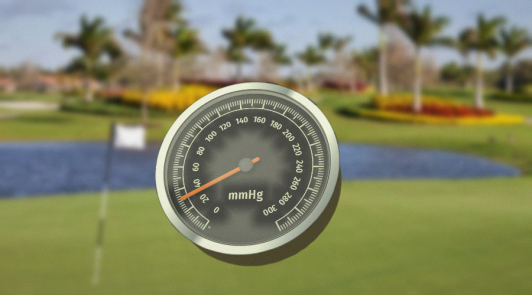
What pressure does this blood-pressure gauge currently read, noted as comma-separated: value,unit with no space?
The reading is 30,mmHg
